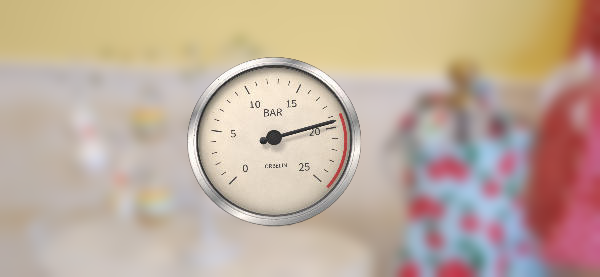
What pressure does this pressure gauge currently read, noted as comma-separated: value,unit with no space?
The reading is 19.5,bar
